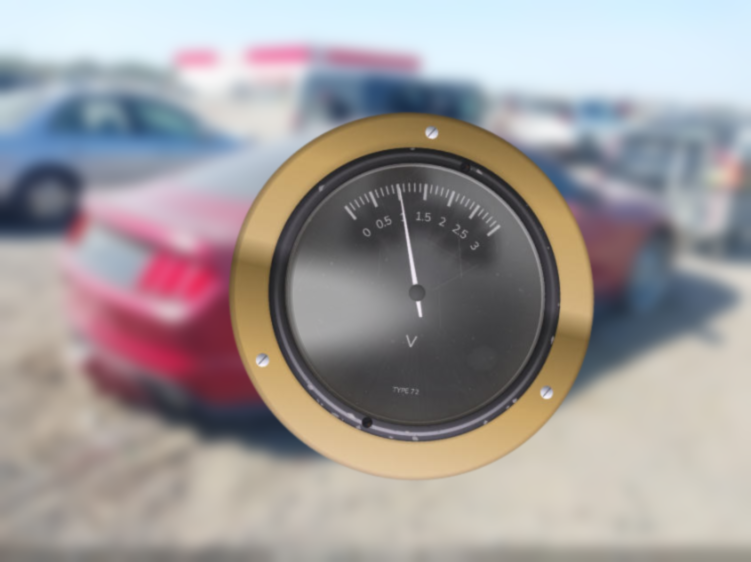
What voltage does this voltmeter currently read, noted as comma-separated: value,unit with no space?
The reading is 1,V
